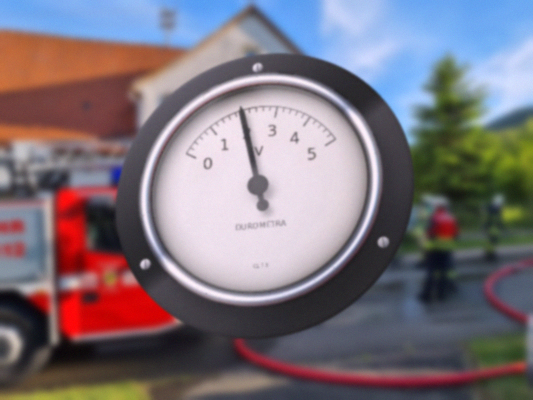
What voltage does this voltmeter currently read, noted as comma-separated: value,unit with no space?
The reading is 2,V
